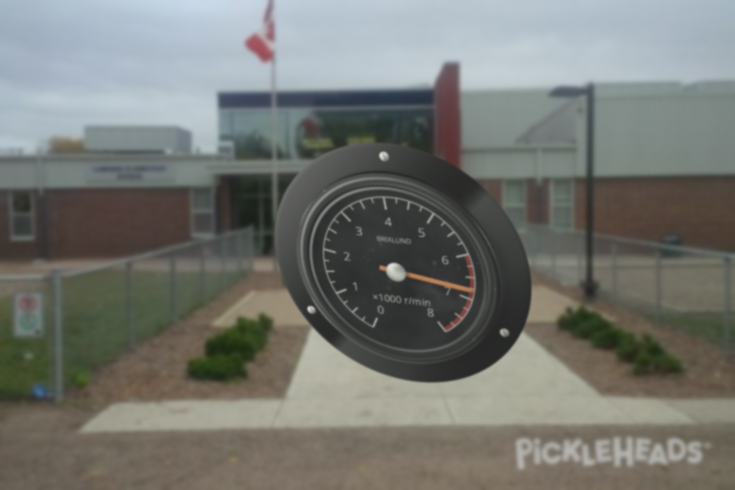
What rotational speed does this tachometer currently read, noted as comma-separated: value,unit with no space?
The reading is 6750,rpm
